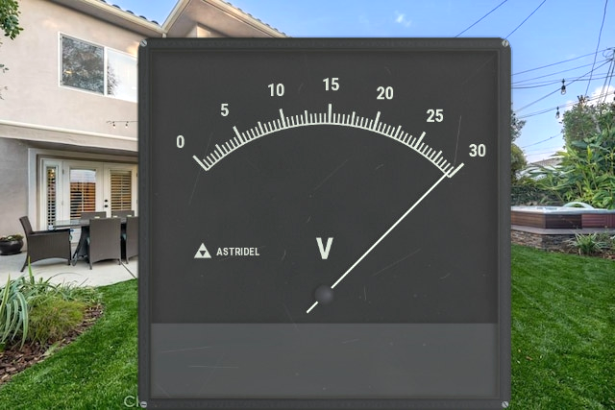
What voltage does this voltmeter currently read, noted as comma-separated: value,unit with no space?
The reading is 29.5,V
